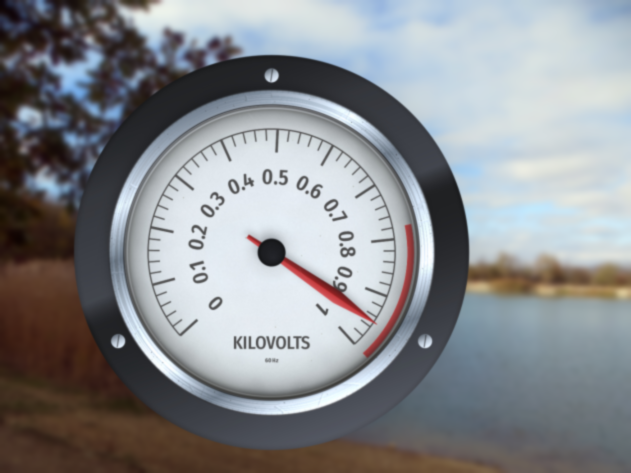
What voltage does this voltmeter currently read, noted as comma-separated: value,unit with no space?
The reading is 0.95,kV
